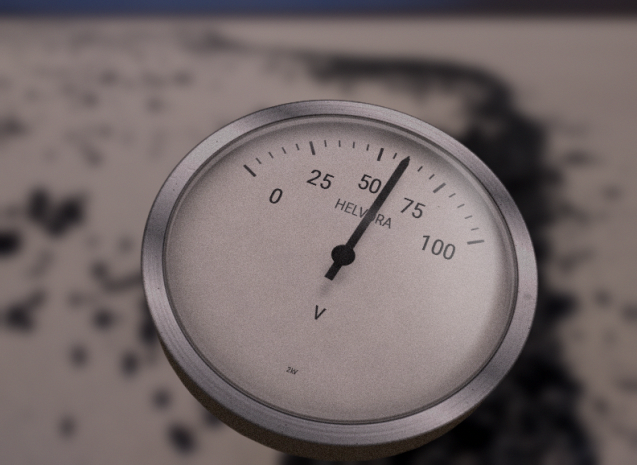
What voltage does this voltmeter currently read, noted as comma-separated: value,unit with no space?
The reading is 60,V
